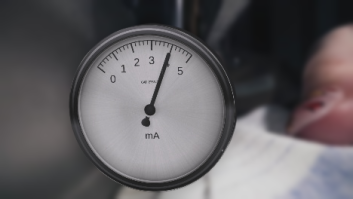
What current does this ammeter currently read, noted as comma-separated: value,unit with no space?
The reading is 4,mA
